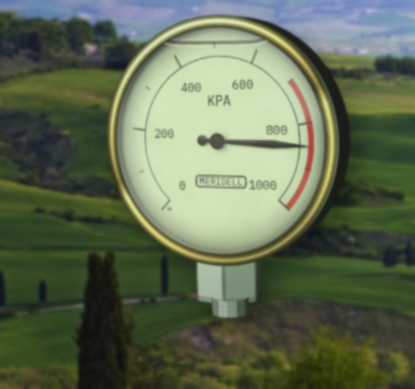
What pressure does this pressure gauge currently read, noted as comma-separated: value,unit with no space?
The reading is 850,kPa
